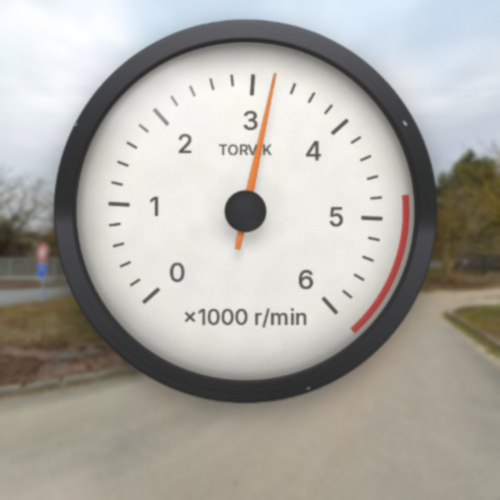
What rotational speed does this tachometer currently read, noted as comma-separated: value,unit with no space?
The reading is 3200,rpm
